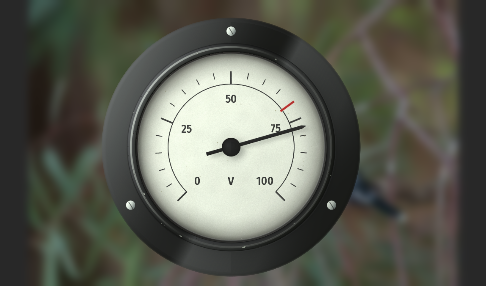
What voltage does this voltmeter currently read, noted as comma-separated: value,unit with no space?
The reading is 77.5,V
